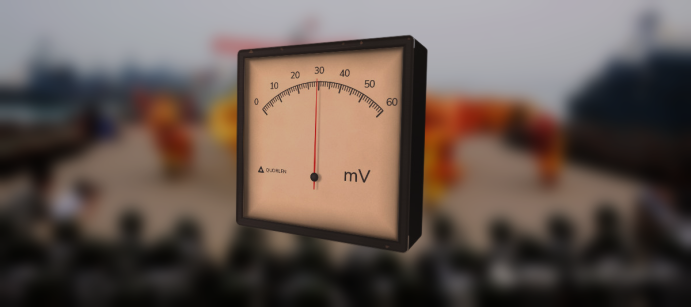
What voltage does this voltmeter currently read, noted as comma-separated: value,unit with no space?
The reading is 30,mV
